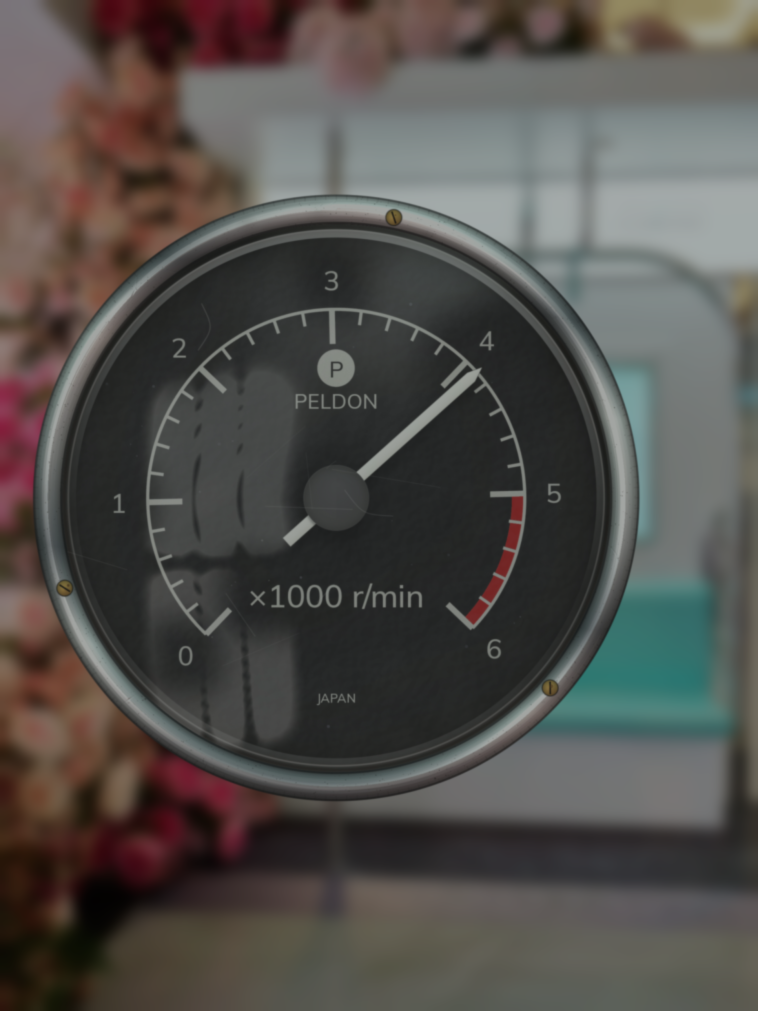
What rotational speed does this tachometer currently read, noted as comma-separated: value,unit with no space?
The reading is 4100,rpm
